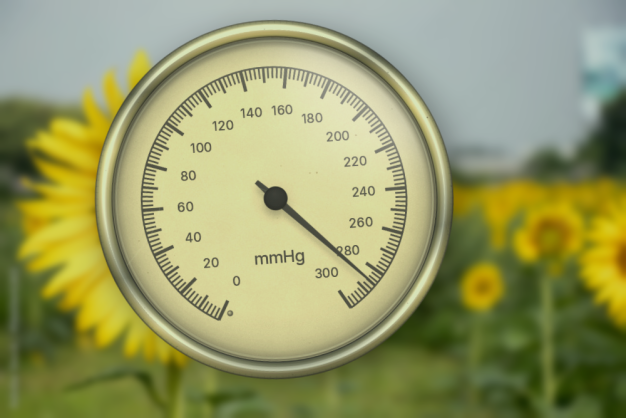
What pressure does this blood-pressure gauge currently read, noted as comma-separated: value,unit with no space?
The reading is 286,mmHg
